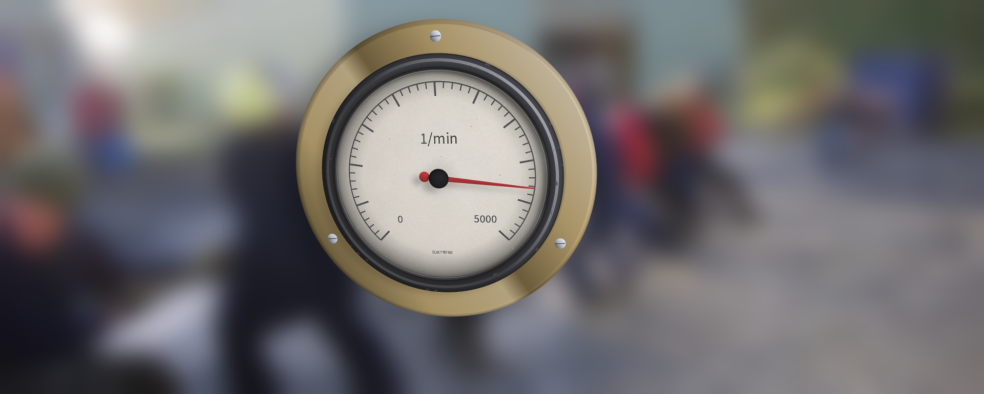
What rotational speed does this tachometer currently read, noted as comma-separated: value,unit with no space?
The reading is 4300,rpm
